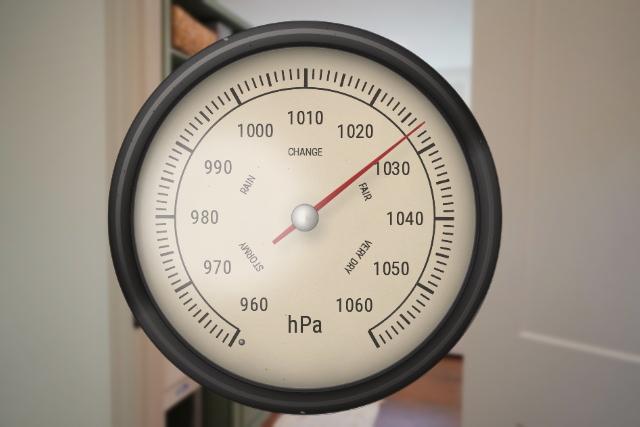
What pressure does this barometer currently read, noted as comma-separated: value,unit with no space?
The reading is 1027,hPa
